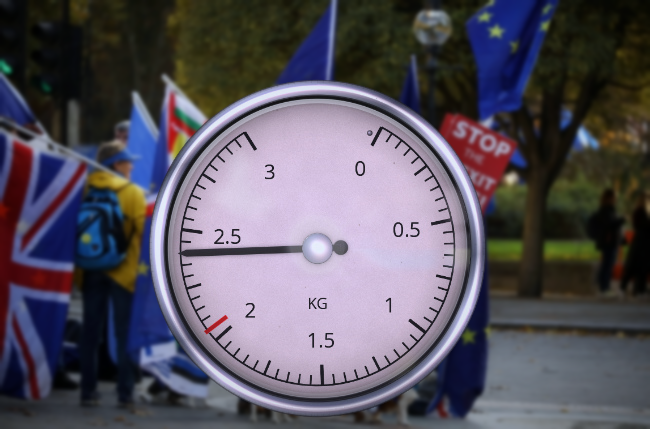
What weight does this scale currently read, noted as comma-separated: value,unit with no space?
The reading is 2.4,kg
